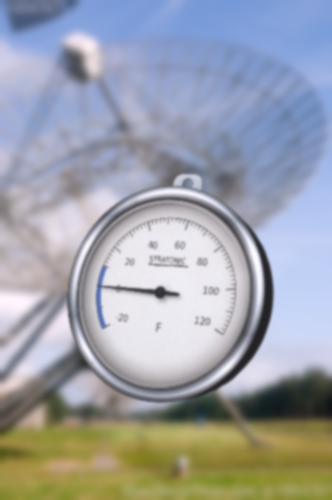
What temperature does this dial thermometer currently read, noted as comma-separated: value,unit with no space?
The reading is 0,°F
